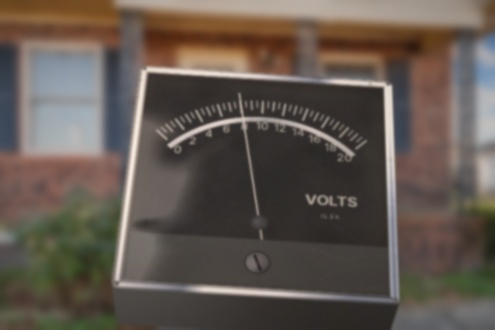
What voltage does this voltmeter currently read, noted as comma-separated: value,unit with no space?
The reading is 8,V
